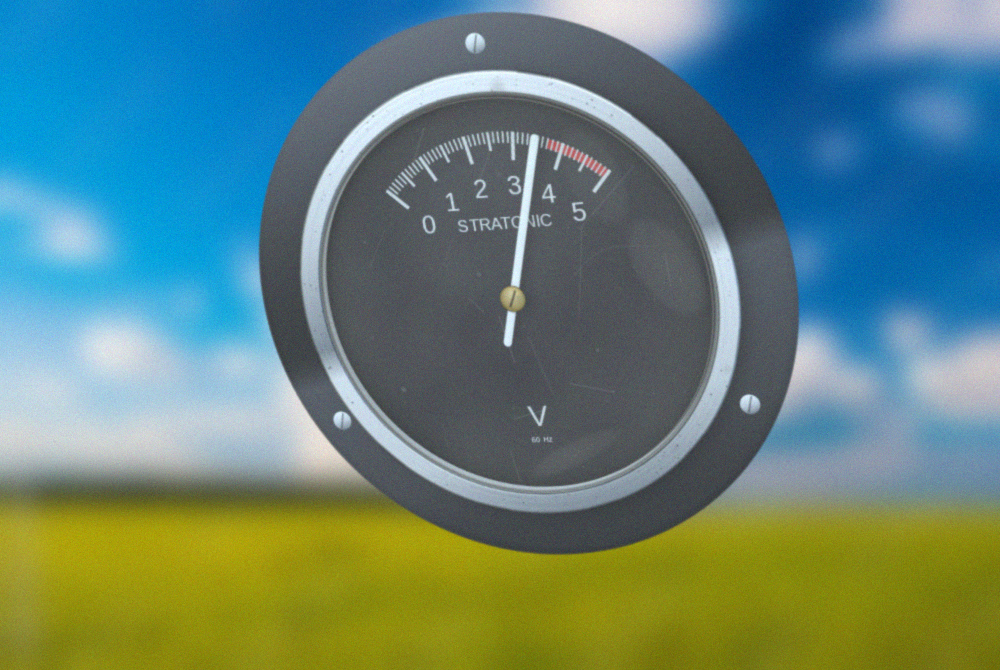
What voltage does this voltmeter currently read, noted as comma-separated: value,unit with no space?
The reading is 3.5,V
